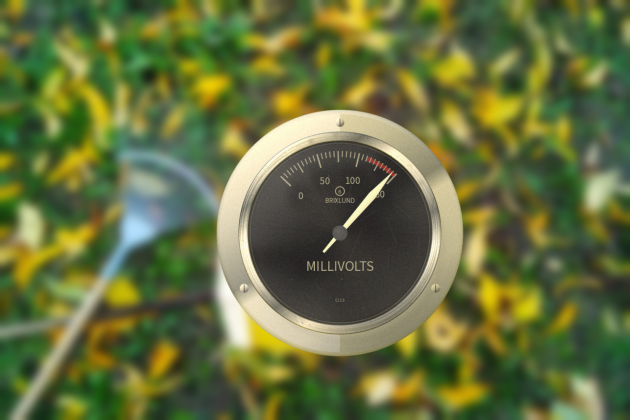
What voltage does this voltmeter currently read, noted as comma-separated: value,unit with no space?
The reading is 145,mV
